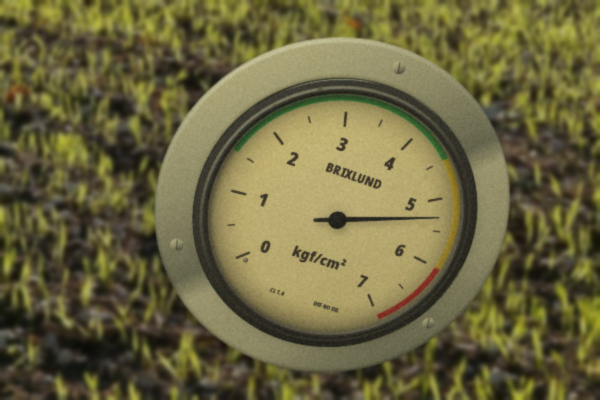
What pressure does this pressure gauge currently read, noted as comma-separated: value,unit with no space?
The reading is 5.25,kg/cm²
